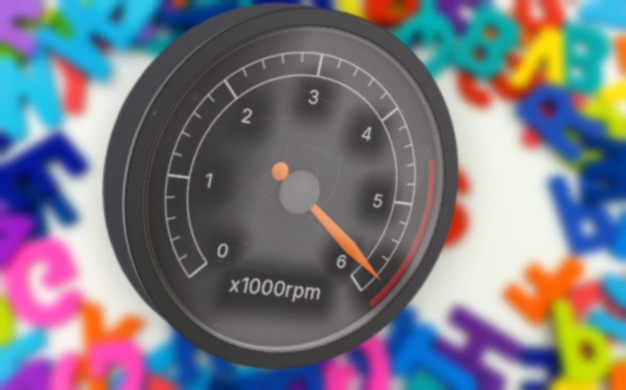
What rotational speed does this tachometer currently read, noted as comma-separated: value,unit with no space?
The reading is 5800,rpm
